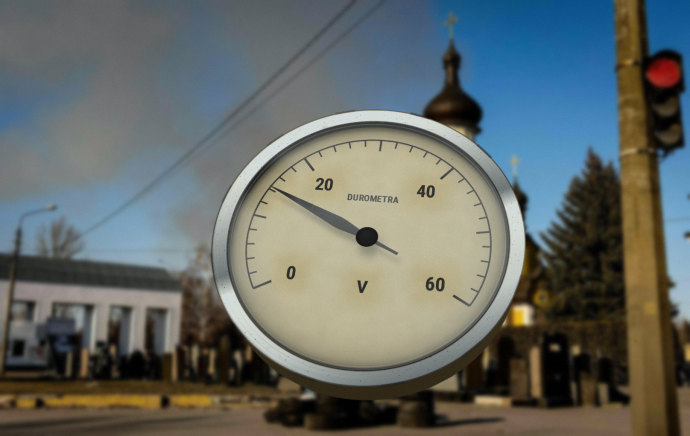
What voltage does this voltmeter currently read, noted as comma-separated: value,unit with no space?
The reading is 14,V
